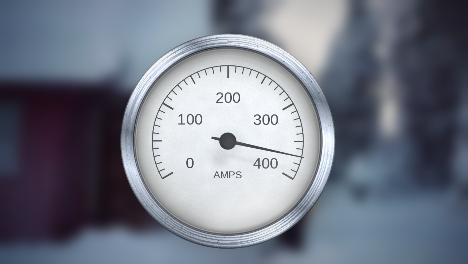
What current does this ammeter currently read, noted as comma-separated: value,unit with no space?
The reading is 370,A
